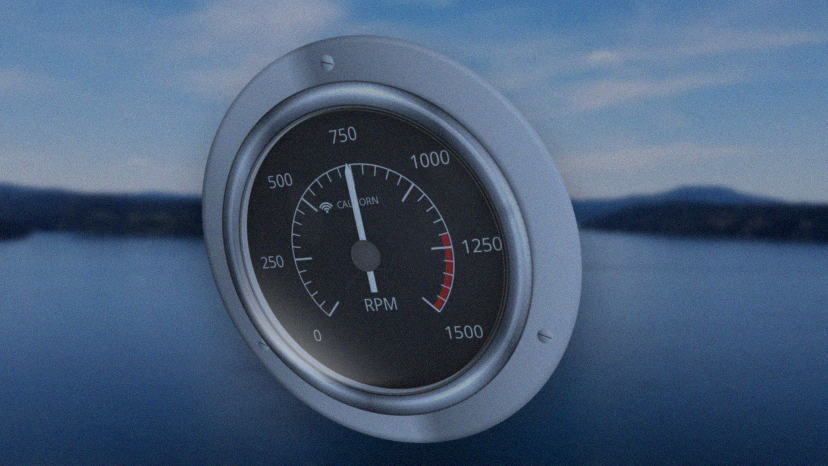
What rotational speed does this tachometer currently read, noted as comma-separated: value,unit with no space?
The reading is 750,rpm
